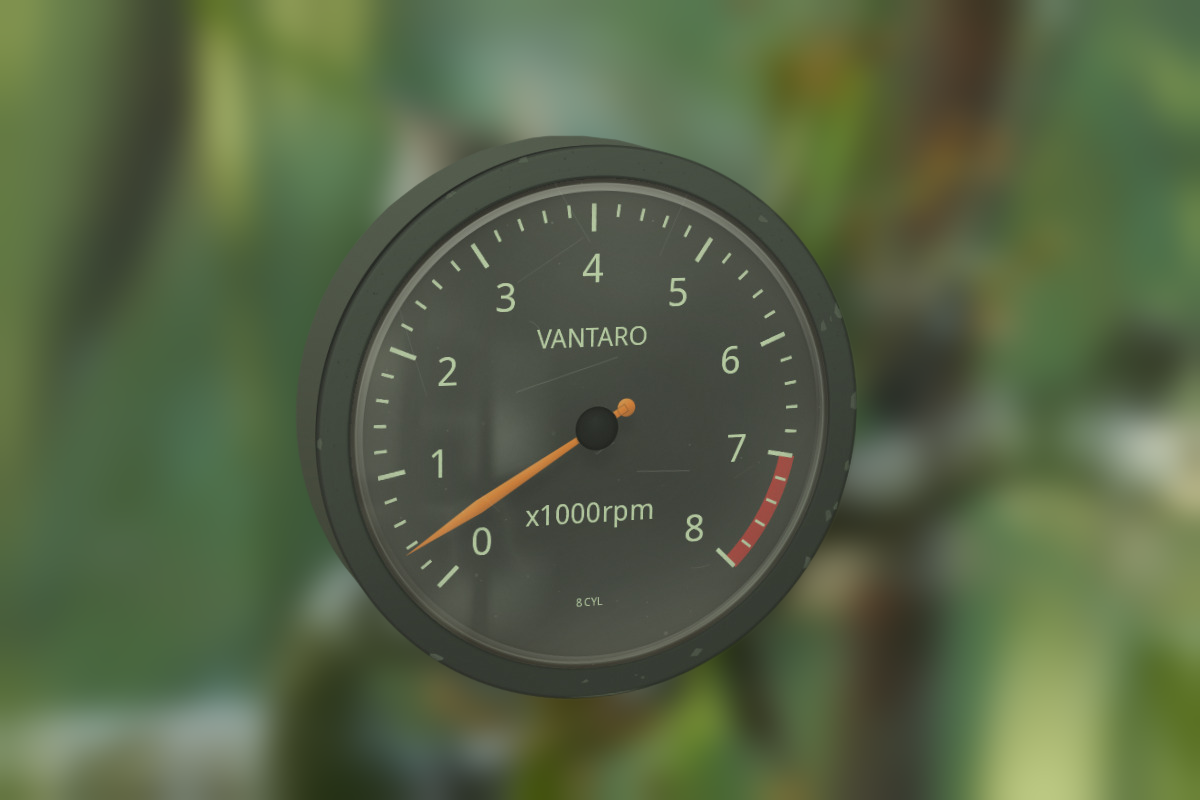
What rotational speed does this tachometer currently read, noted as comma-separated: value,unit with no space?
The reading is 400,rpm
